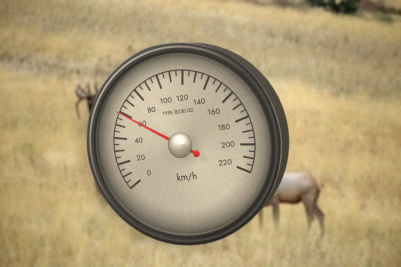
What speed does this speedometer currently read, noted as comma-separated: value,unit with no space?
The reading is 60,km/h
